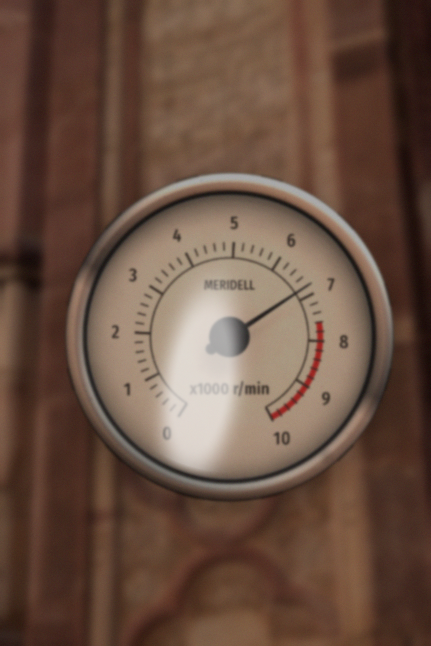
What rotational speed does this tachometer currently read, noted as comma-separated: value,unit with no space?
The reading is 6800,rpm
